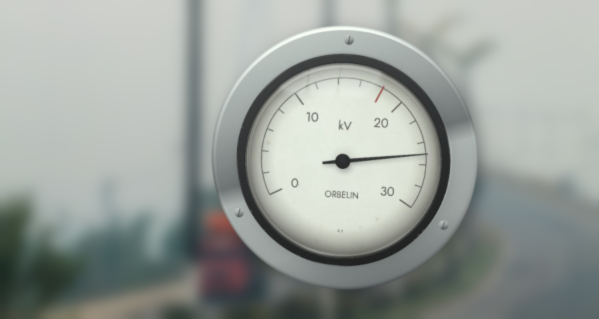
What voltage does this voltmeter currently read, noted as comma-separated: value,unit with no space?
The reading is 25,kV
